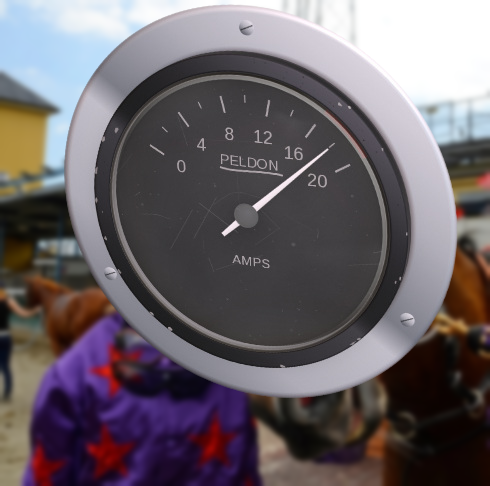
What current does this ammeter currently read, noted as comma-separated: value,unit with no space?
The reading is 18,A
